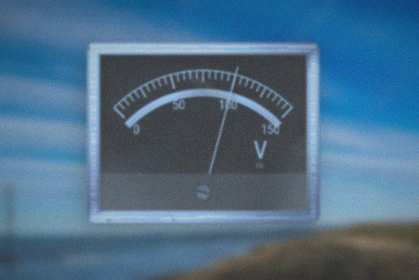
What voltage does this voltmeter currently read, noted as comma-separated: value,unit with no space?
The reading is 100,V
